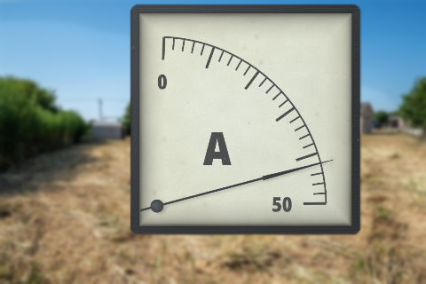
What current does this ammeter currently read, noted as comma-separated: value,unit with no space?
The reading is 42,A
